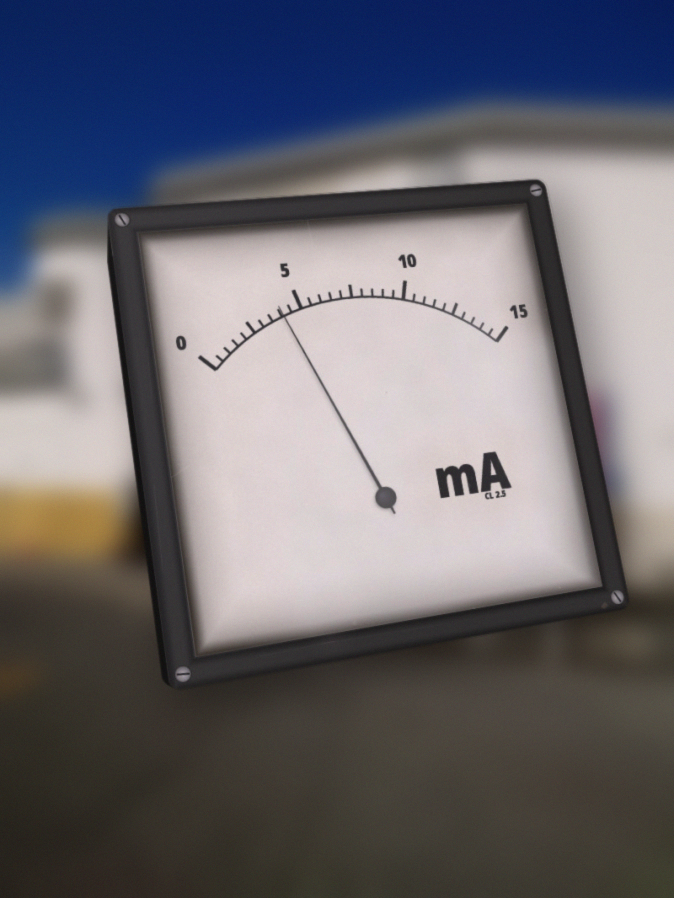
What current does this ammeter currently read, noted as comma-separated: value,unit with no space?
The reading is 4,mA
